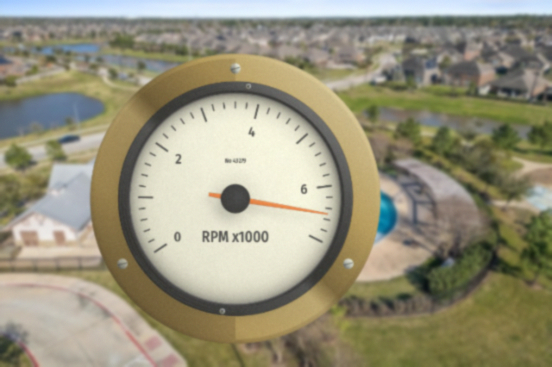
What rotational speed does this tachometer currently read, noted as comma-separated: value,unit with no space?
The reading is 6500,rpm
